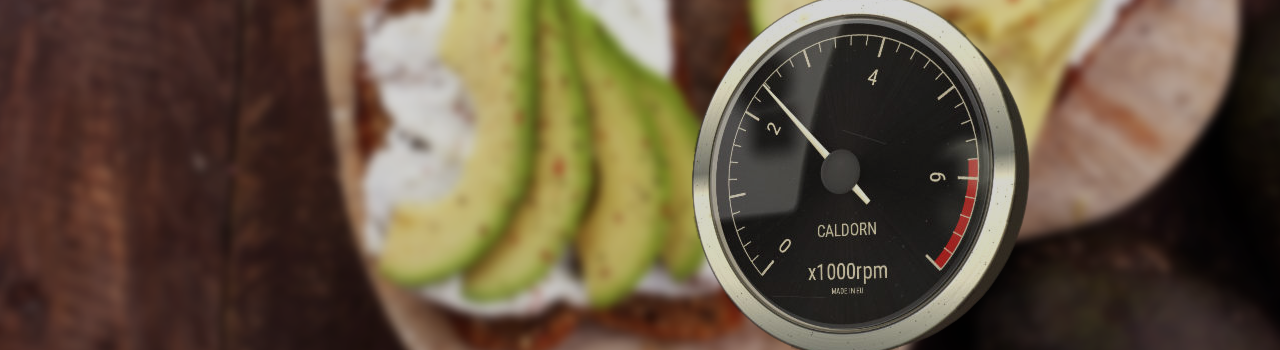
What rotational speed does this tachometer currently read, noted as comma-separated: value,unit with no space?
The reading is 2400,rpm
